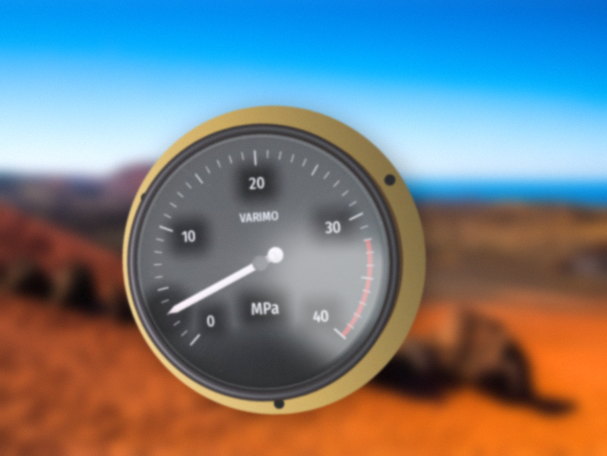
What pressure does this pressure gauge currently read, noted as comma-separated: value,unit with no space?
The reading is 3,MPa
